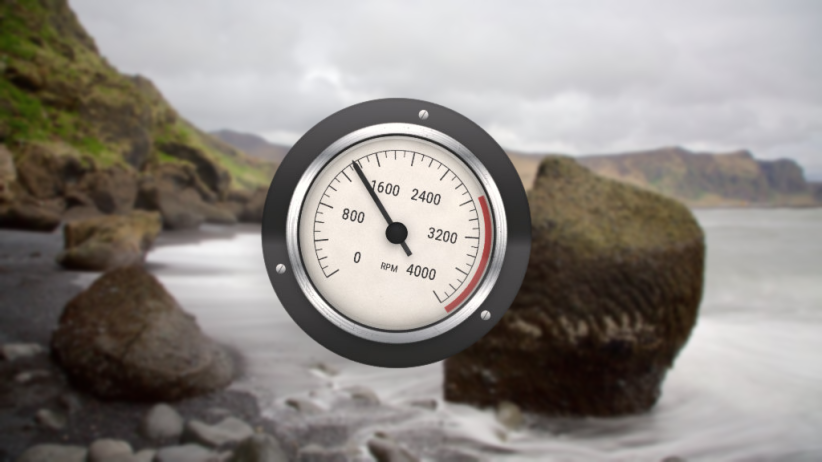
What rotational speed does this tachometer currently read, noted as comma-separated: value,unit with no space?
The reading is 1350,rpm
